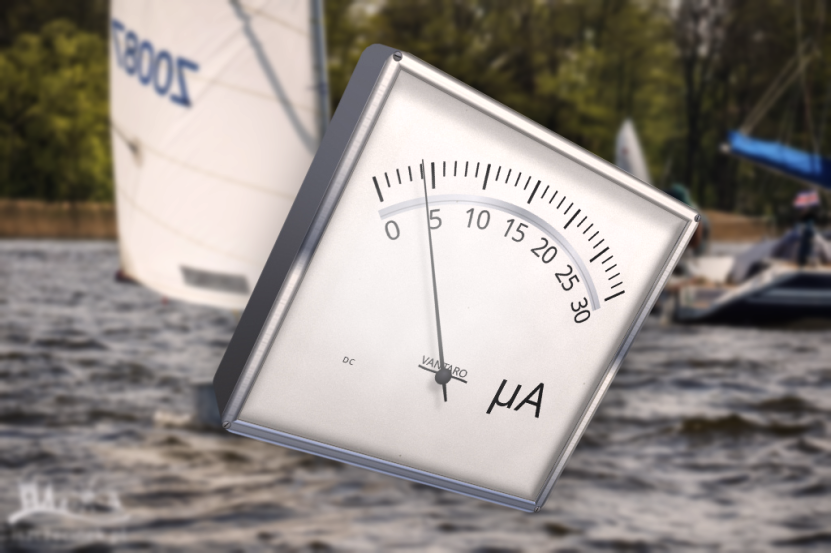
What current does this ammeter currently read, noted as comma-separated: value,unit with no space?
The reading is 4,µA
